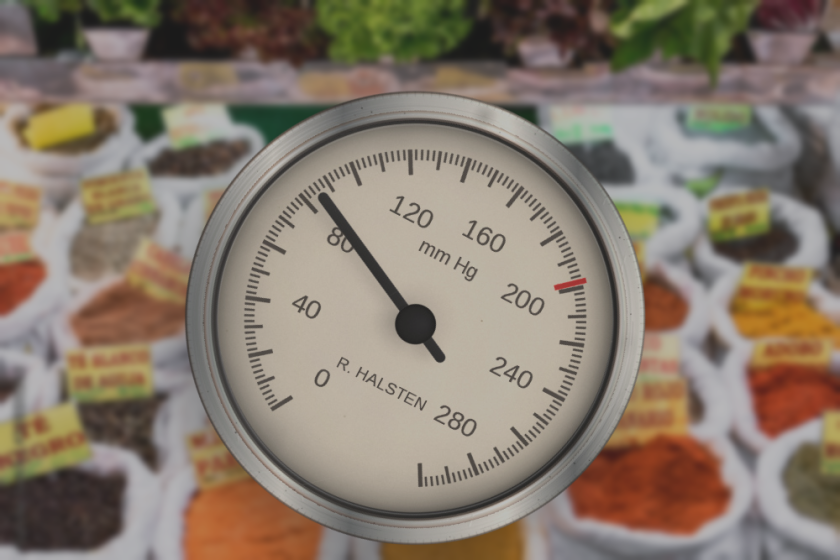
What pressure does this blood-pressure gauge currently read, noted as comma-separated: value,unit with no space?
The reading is 86,mmHg
